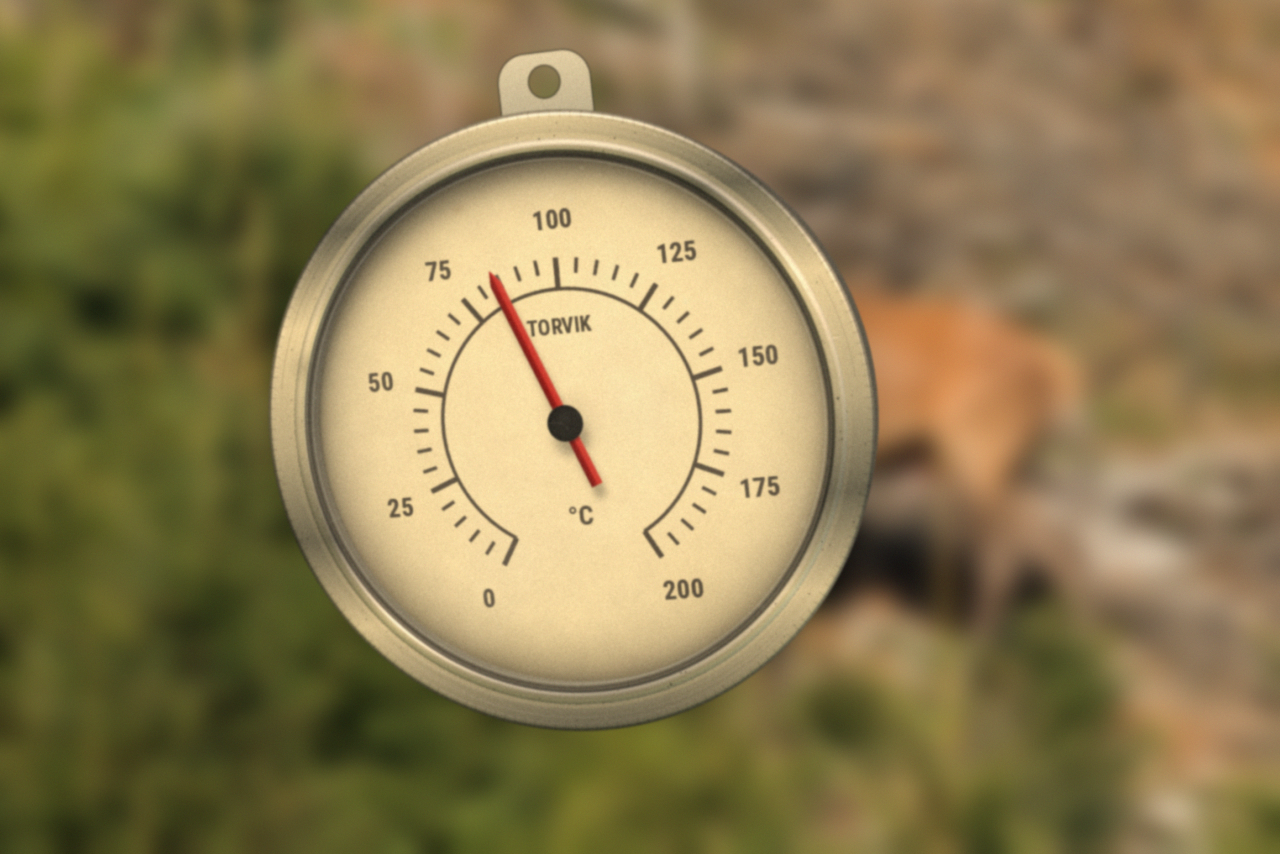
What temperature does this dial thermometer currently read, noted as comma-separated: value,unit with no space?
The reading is 85,°C
